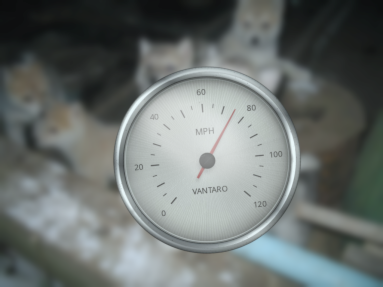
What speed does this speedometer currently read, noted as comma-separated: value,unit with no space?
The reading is 75,mph
